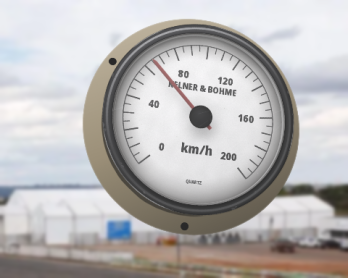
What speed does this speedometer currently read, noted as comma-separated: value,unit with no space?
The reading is 65,km/h
